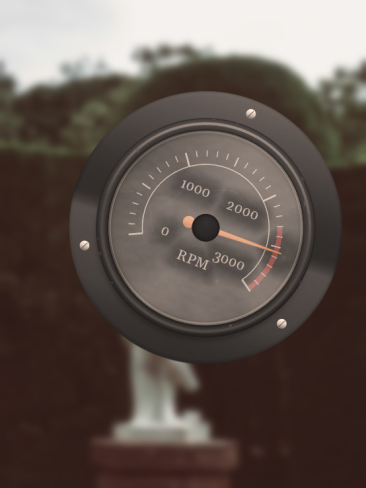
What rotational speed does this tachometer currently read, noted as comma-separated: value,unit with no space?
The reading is 2550,rpm
